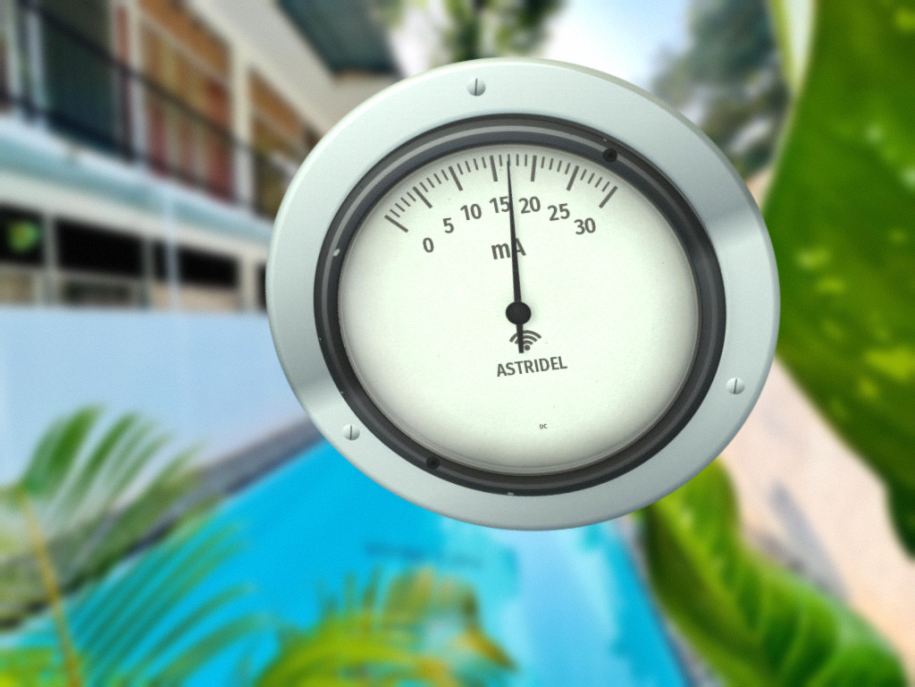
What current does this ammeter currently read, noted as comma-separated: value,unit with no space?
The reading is 17,mA
